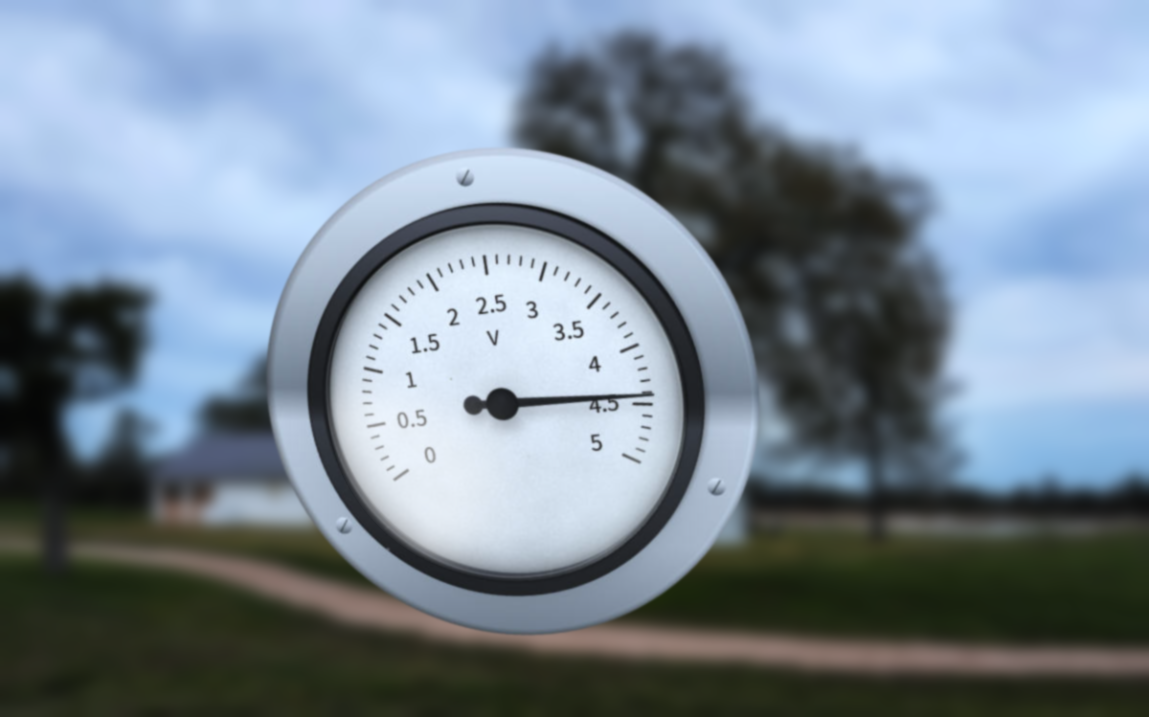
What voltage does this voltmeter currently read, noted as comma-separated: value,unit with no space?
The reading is 4.4,V
